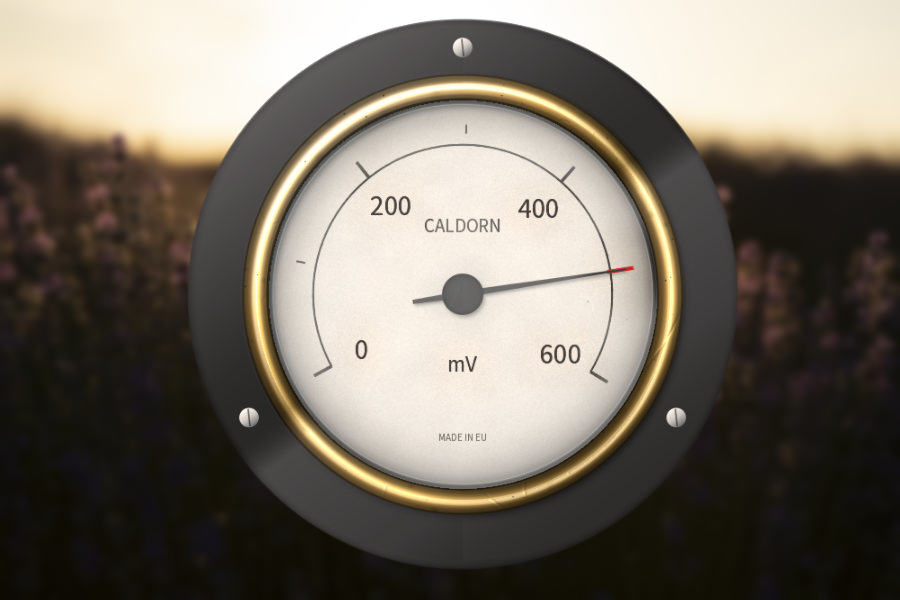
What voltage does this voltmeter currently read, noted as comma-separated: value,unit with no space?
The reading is 500,mV
